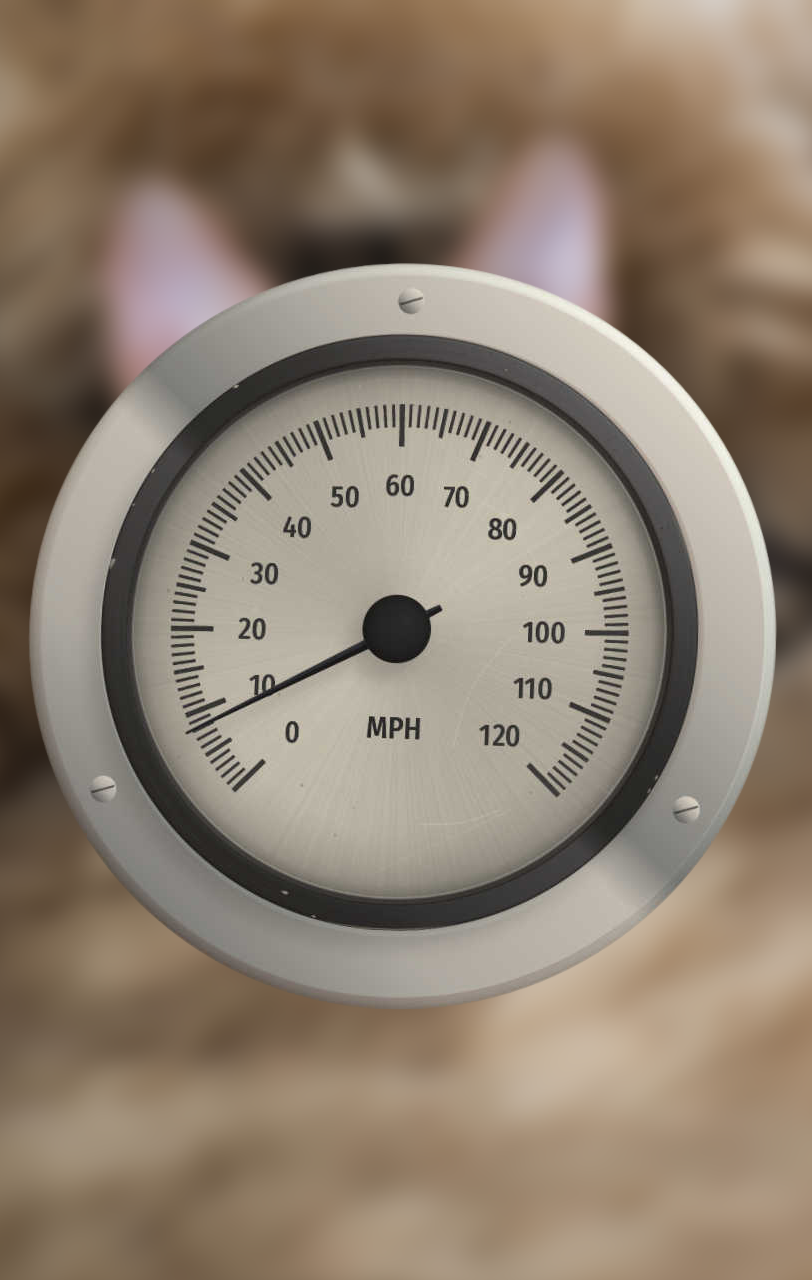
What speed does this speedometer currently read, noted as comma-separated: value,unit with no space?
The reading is 8,mph
